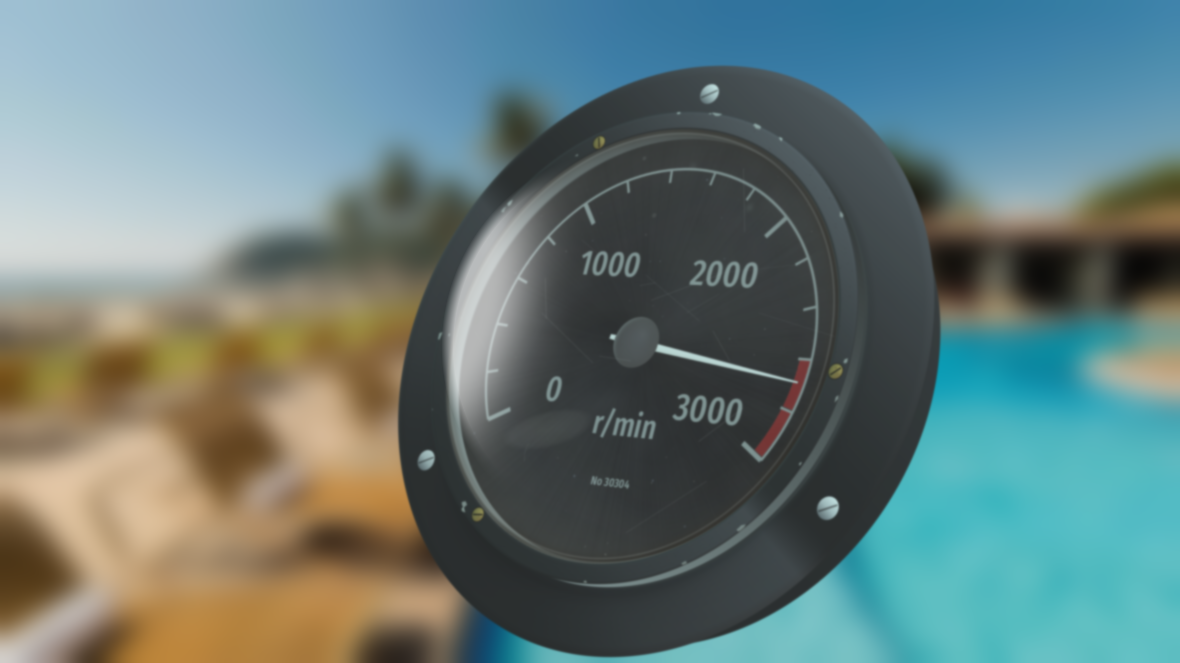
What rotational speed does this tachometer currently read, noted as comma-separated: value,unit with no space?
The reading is 2700,rpm
